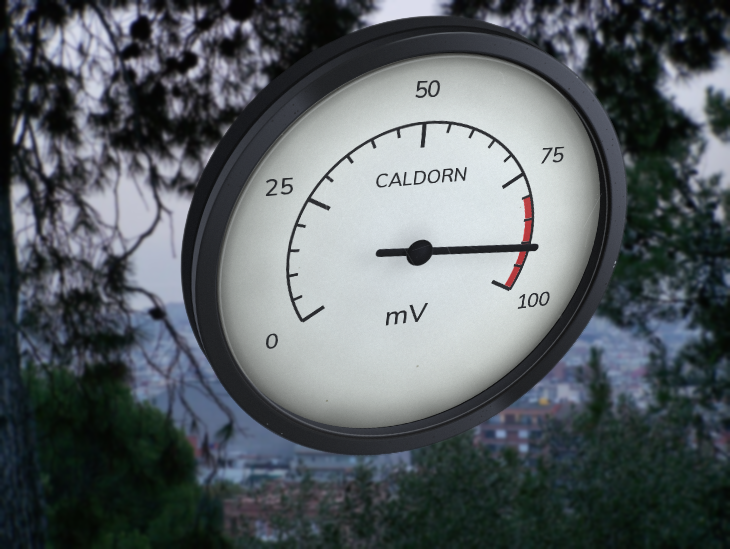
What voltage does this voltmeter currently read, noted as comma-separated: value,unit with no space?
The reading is 90,mV
